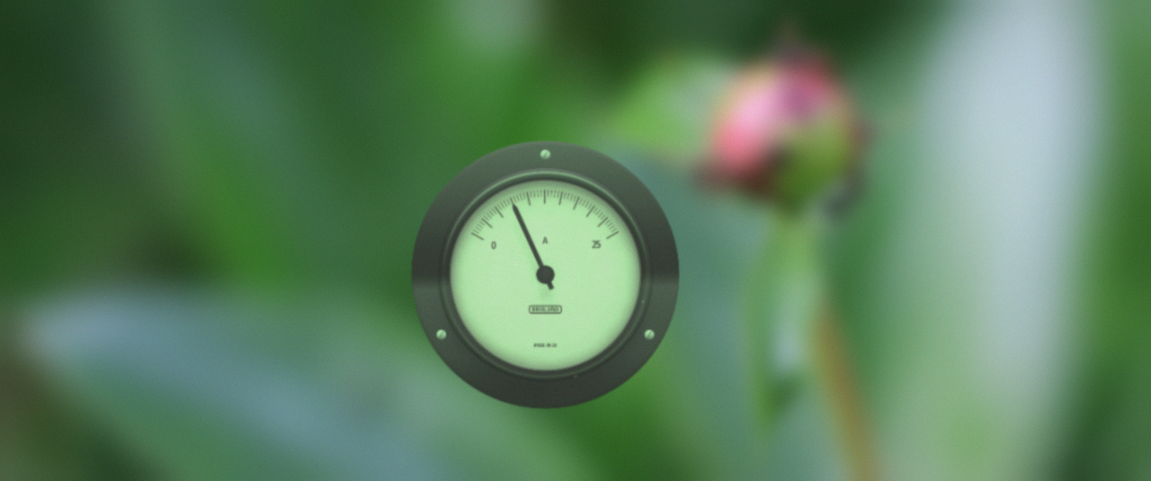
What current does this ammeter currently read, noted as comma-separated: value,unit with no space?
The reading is 7.5,A
